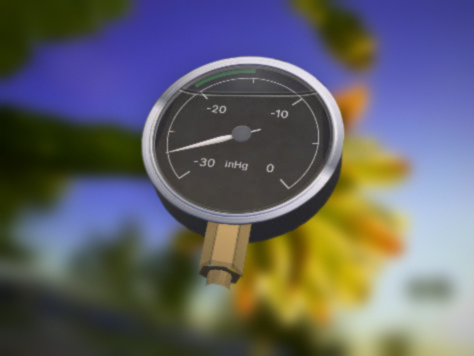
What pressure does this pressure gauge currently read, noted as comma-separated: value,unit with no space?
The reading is -27.5,inHg
